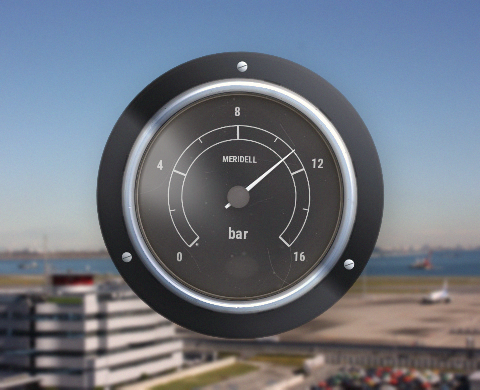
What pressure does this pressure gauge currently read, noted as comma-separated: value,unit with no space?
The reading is 11,bar
